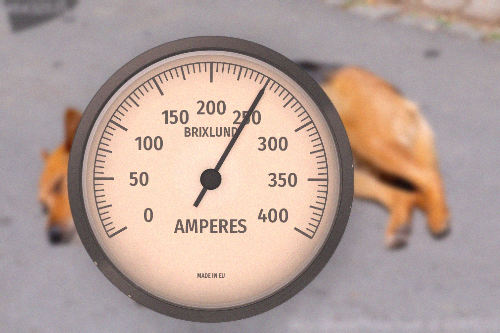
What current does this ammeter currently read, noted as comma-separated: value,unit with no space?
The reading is 250,A
